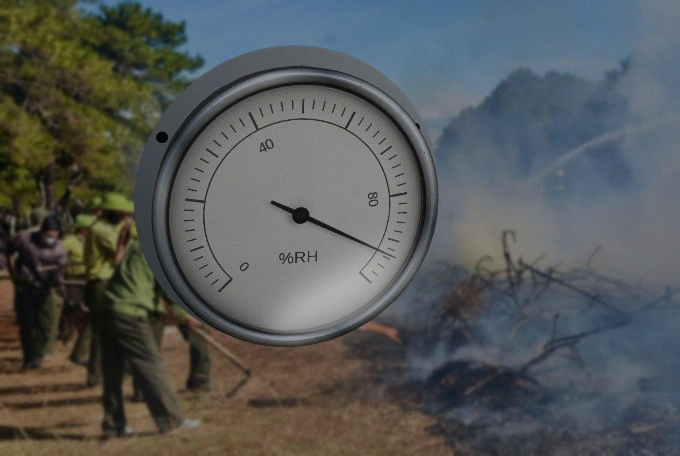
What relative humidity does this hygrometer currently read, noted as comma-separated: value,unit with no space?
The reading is 93,%
